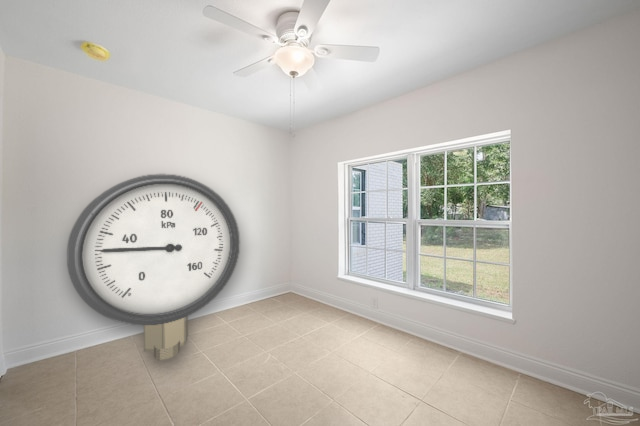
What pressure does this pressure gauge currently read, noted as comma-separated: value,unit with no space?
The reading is 30,kPa
